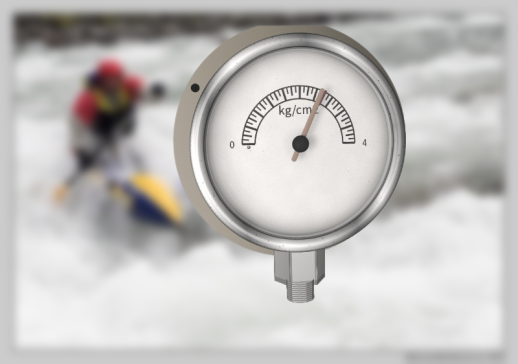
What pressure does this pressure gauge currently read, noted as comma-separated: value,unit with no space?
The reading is 2.5,kg/cm²
